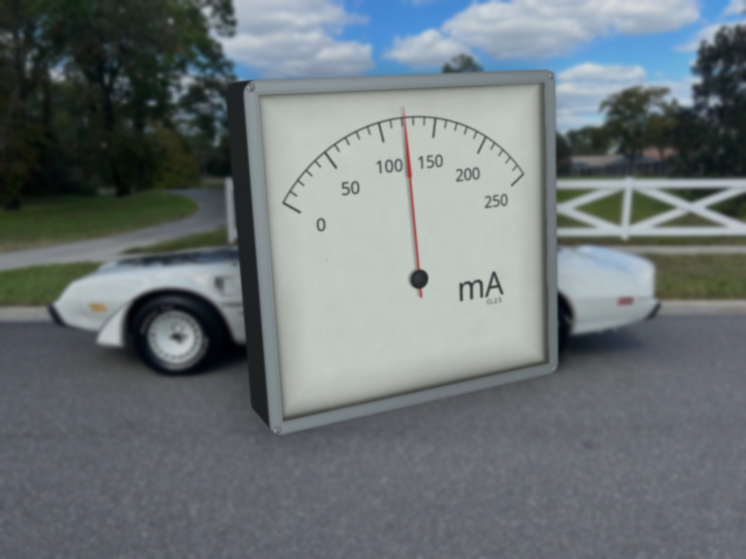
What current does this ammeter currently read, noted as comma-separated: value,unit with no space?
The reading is 120,mA
